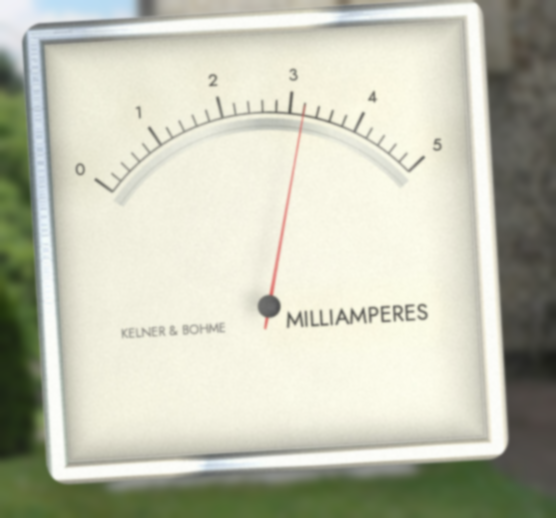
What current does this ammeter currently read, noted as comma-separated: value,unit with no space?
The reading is 3.2,mA
